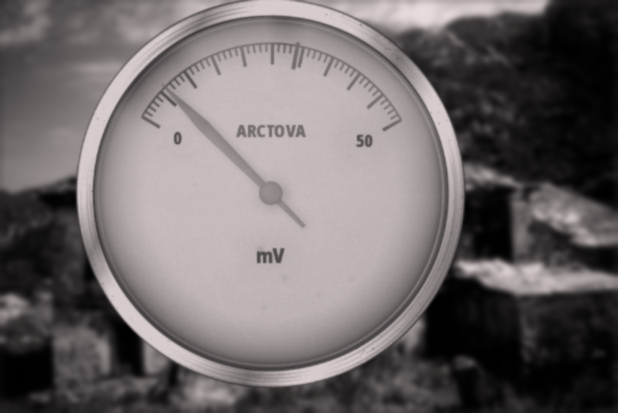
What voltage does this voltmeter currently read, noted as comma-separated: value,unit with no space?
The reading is 6,mV
